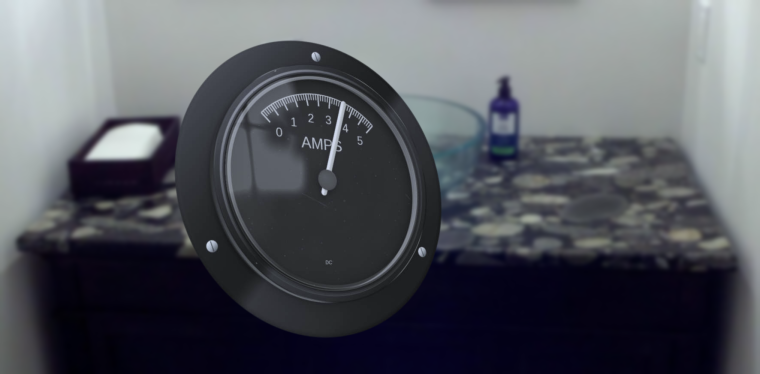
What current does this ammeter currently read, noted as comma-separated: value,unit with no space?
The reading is 3.5,A
